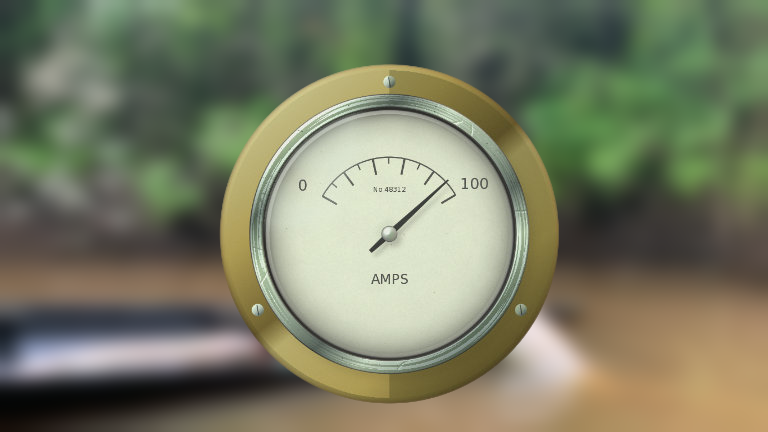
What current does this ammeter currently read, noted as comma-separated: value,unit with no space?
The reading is 90,A
